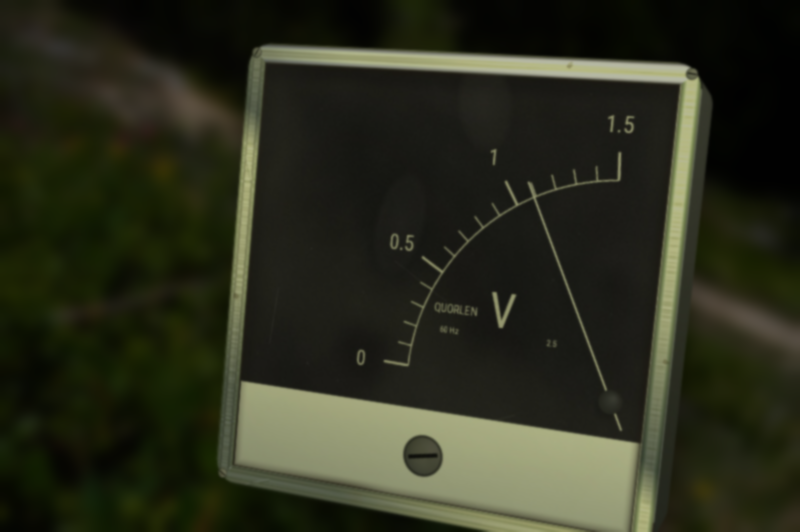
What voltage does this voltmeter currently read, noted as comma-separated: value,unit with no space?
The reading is 1.1,V
